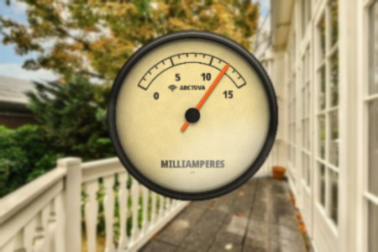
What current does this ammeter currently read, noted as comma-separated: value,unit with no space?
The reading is 12,mA
